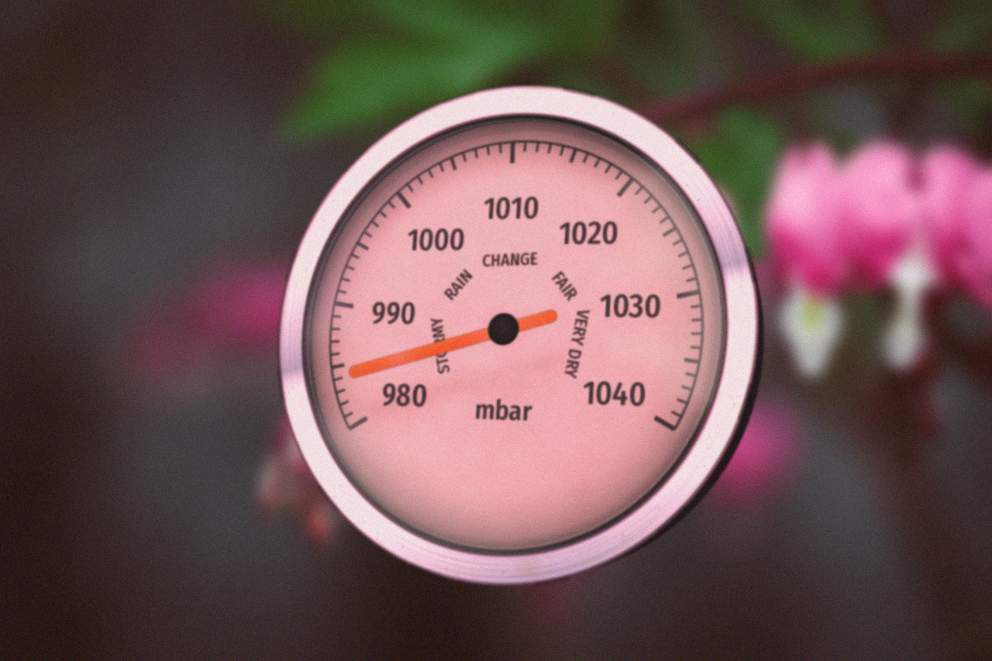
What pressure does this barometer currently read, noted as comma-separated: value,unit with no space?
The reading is 984,mbar
